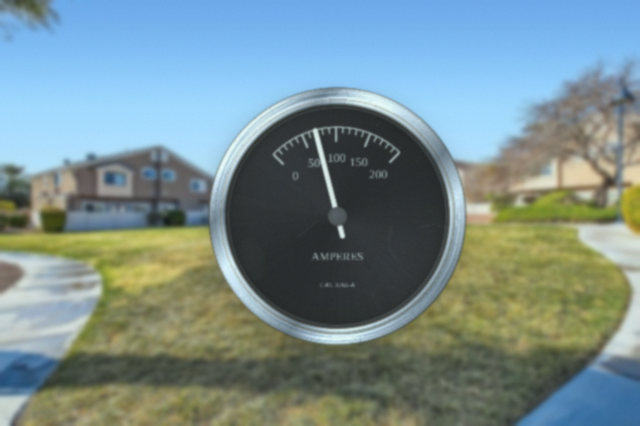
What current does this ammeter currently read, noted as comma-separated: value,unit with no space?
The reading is 70,A
